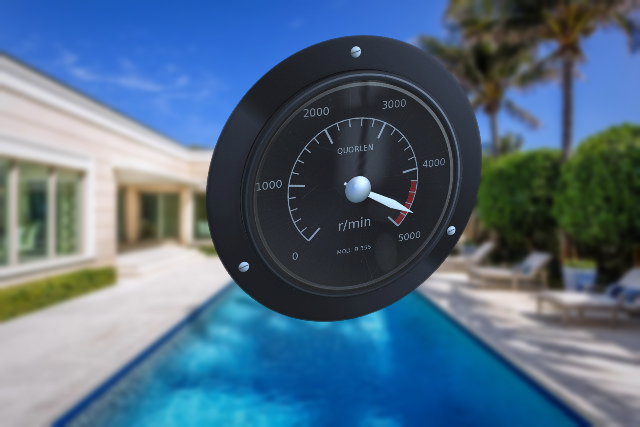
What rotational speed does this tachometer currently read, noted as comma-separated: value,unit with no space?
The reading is 4700,rpm
